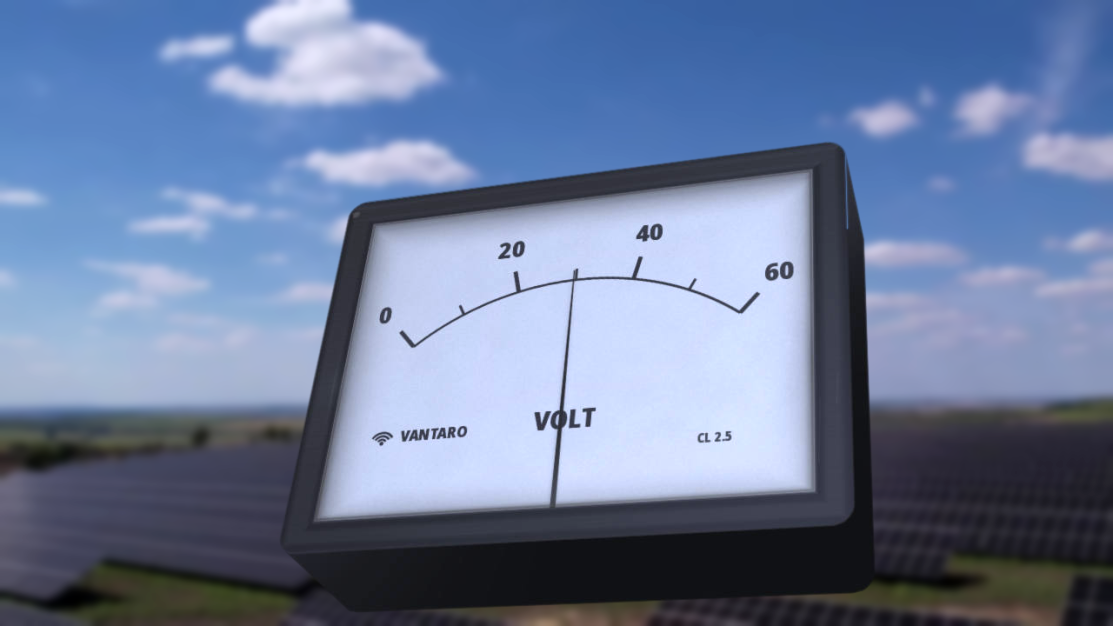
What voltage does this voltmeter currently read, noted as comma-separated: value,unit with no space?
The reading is 30,V
